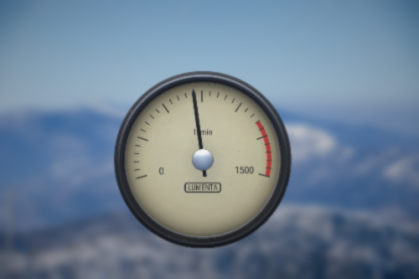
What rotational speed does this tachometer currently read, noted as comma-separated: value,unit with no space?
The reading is 700,rpm
